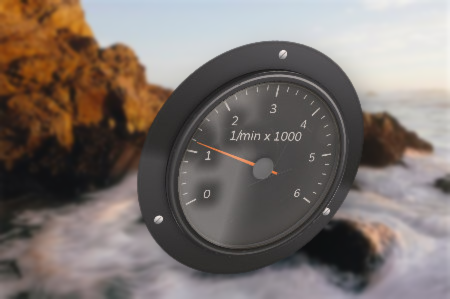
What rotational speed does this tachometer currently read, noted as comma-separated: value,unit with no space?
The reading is 1200,rpm
